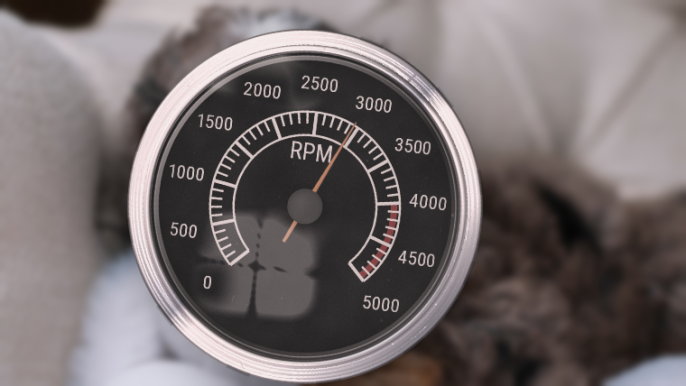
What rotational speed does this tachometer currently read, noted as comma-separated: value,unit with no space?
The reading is 2950,rpm
